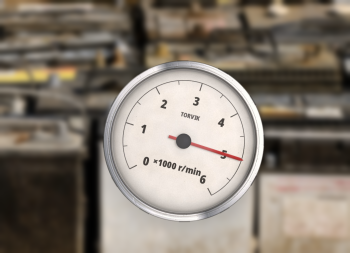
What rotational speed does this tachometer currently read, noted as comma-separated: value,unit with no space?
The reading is 5000,rpm
